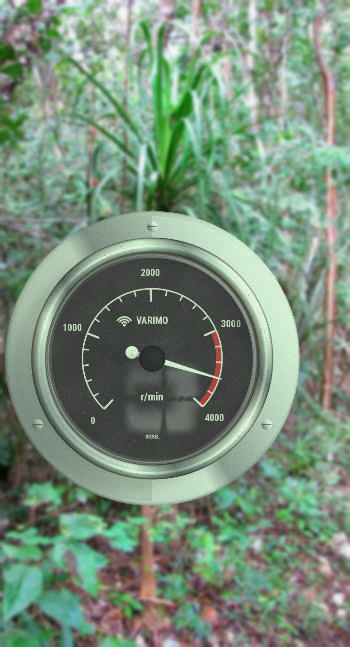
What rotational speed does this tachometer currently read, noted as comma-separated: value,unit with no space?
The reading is 3600,rpm
